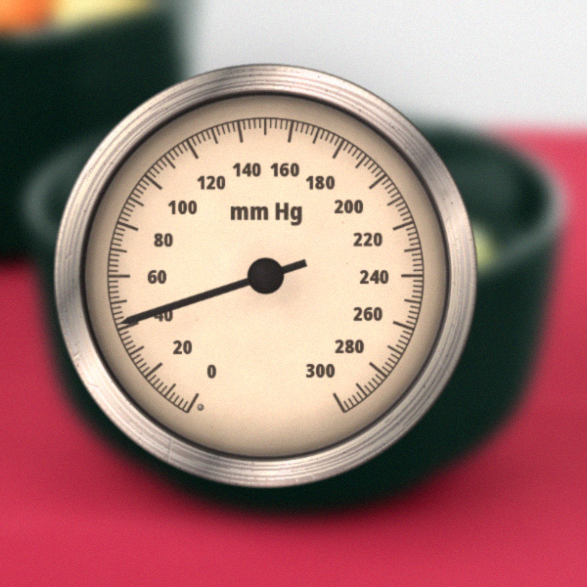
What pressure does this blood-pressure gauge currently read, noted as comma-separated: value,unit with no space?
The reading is 42,mmHg
